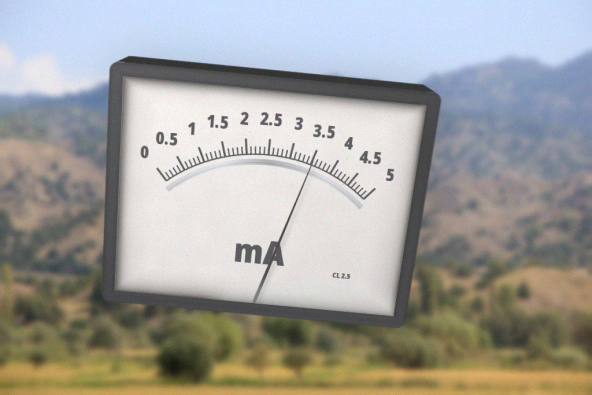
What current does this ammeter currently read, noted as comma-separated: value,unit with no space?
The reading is 3.5,mA
